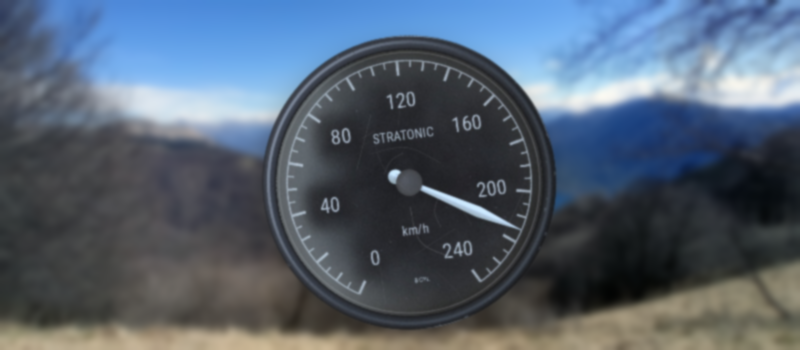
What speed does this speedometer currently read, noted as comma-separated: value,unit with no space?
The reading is 215,km/h
